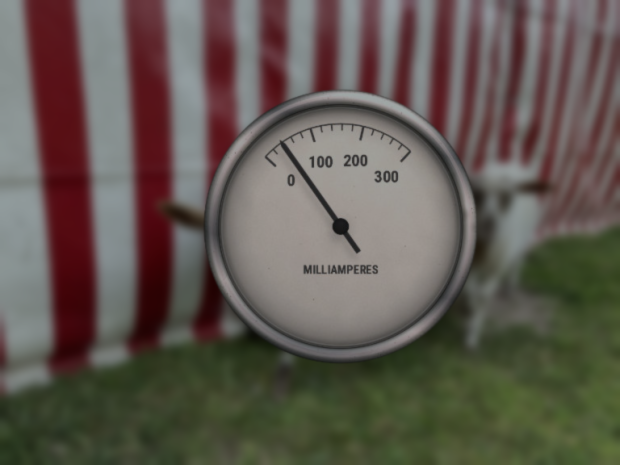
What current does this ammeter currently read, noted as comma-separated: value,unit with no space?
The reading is 40,mA
